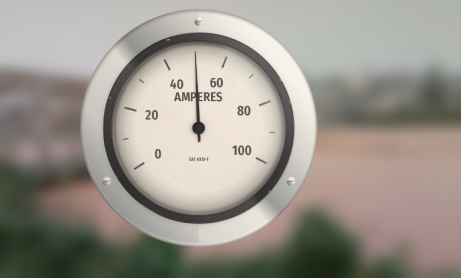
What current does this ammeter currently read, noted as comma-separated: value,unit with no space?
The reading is 50,A
